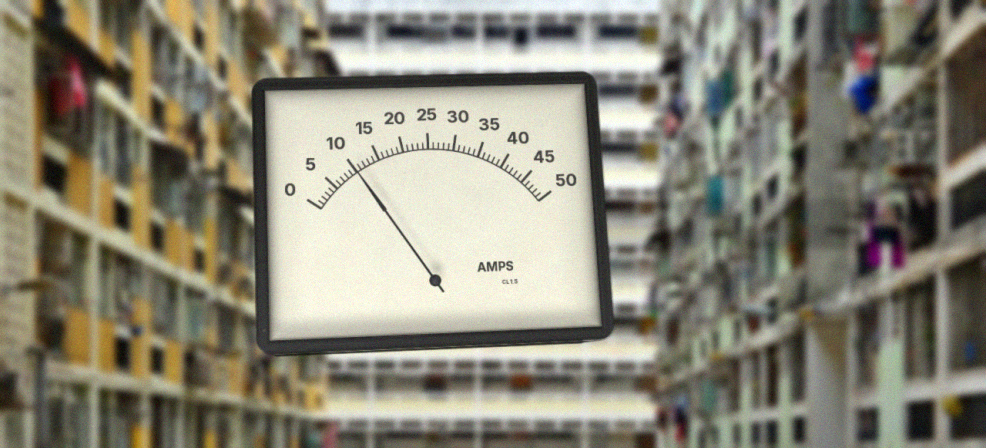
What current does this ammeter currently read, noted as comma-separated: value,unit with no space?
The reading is 10,A
